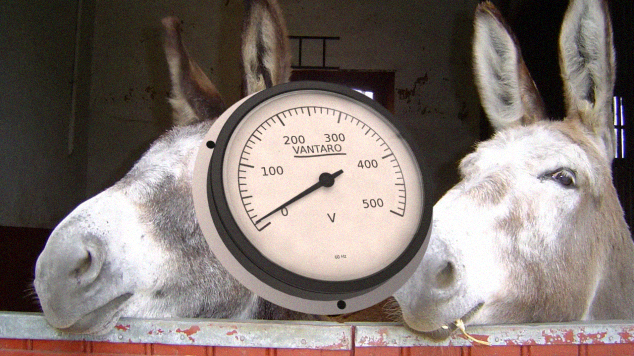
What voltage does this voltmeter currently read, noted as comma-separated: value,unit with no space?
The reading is 10,V
